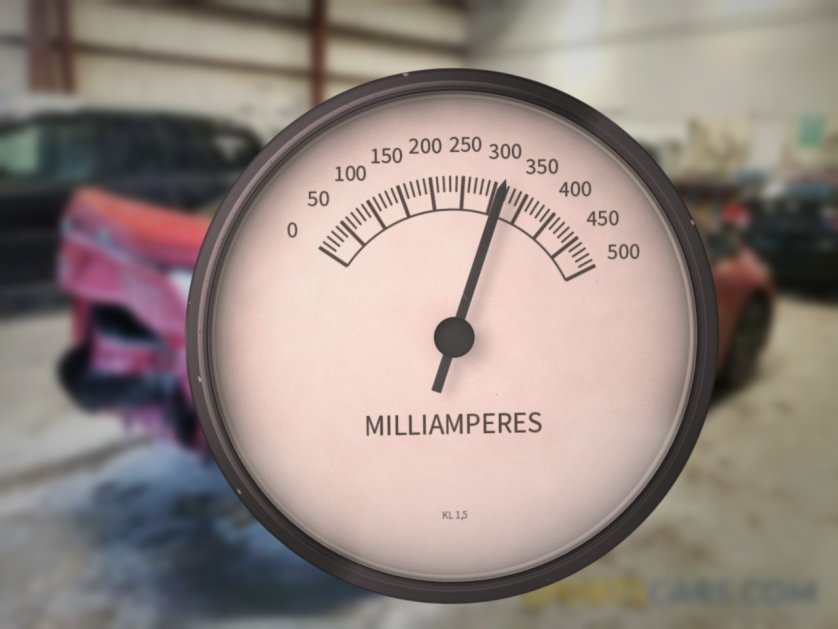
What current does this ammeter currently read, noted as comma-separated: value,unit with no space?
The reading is 310,mA
